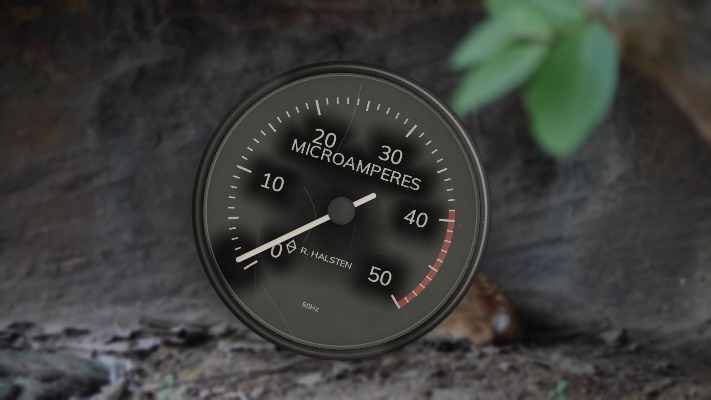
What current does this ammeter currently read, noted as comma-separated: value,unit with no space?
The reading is 1,µA
